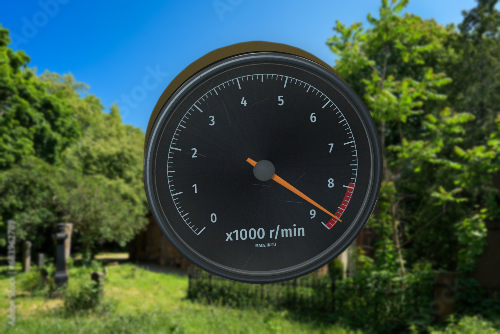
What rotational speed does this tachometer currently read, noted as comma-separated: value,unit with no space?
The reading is 8700,rpm
